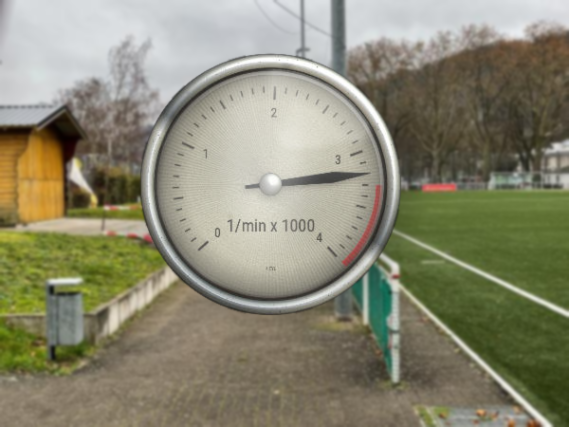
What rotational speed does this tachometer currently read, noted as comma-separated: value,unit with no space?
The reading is 3200,rpm
